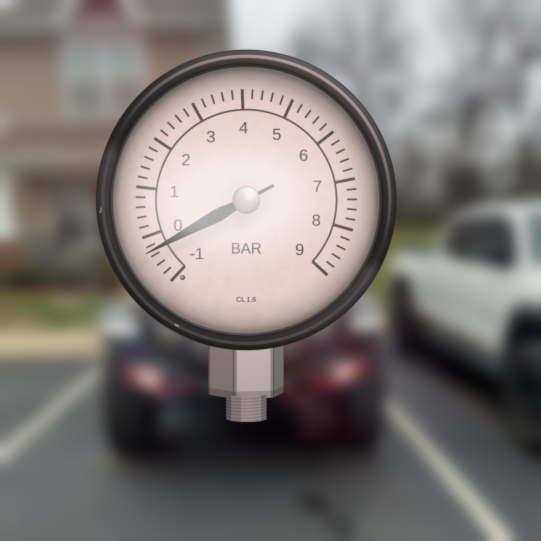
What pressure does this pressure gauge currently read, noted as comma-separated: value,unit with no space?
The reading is -0.3,bar
